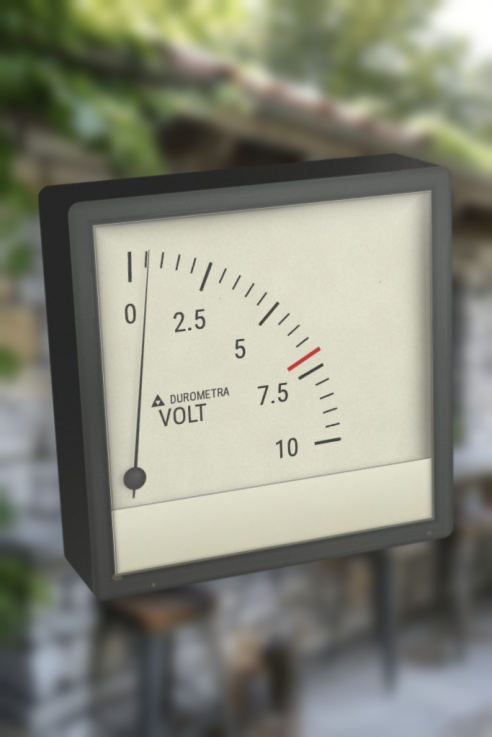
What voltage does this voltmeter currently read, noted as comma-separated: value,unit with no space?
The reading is 0.5,V
